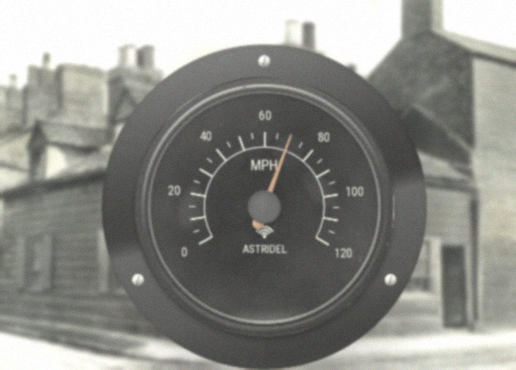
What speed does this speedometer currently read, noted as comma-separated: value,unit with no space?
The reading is 70,mph
